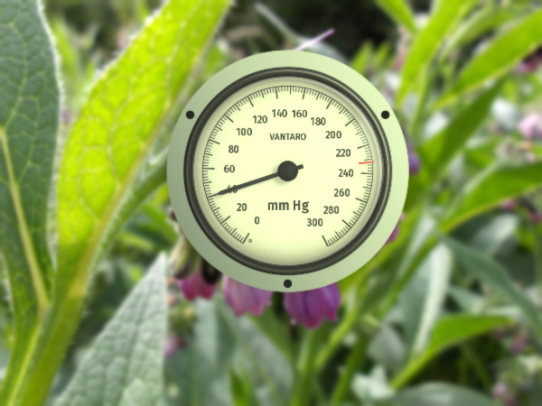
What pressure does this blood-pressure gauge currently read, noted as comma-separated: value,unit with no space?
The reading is 40,mmHg
